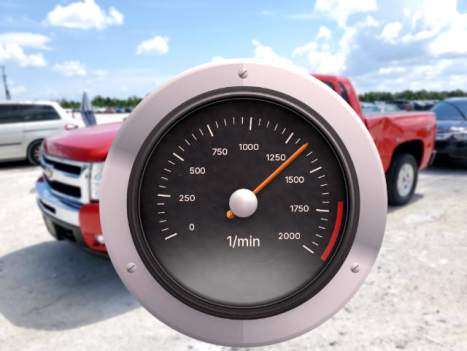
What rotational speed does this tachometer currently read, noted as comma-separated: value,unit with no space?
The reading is 1350,rpm
